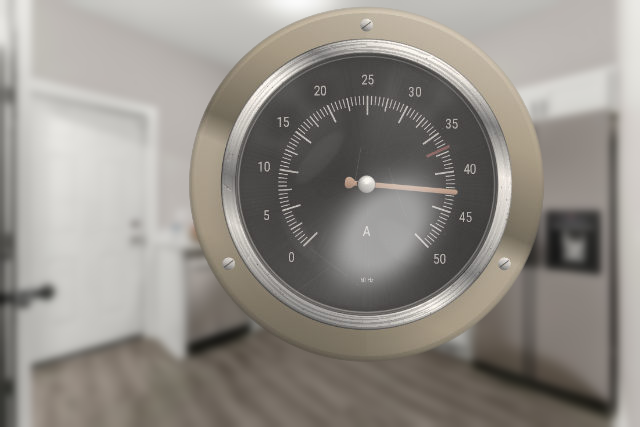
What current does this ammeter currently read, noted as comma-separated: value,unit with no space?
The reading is 42.5,A
